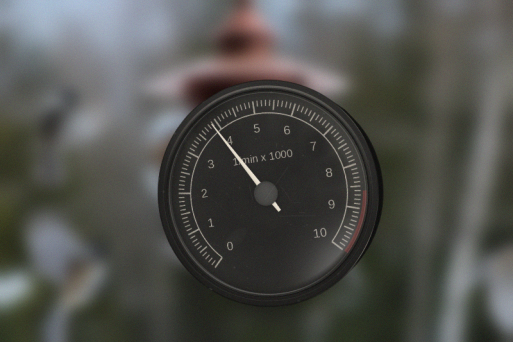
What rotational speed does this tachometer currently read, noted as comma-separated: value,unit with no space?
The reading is 3900,rpm
